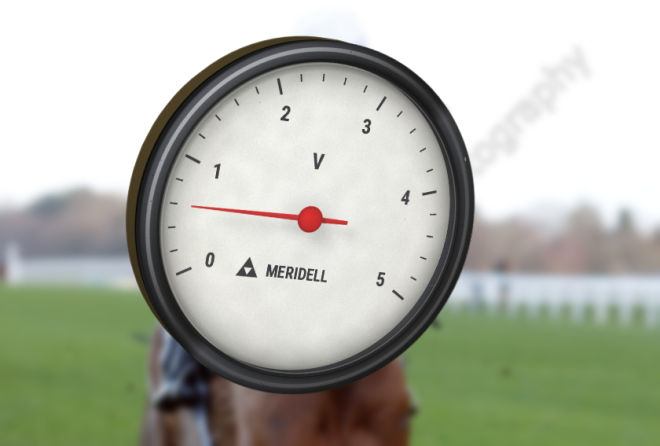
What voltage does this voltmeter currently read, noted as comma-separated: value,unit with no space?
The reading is 0.6,V
